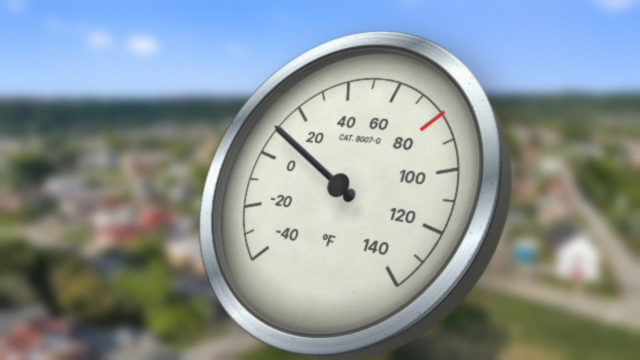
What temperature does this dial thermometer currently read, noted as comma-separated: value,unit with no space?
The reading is 10,°F
